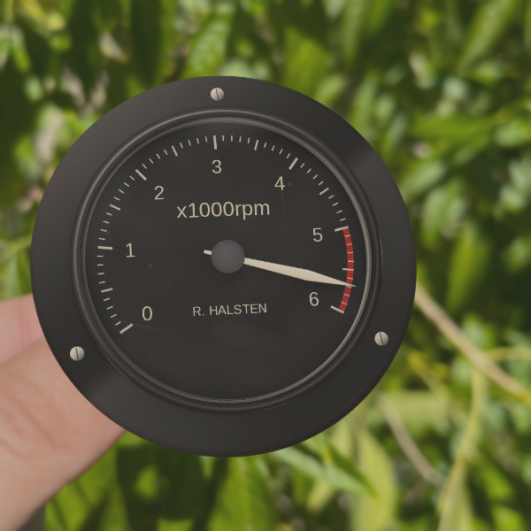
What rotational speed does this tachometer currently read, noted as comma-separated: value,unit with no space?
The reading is 5700,rpm
